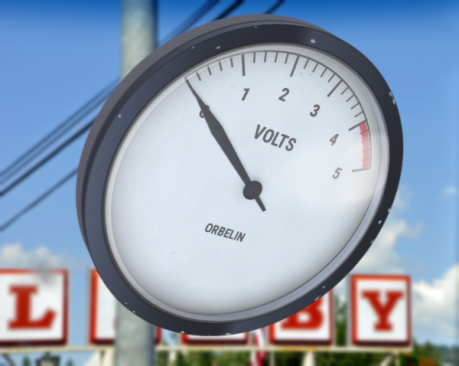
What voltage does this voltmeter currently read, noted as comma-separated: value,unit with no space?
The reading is 0,V
